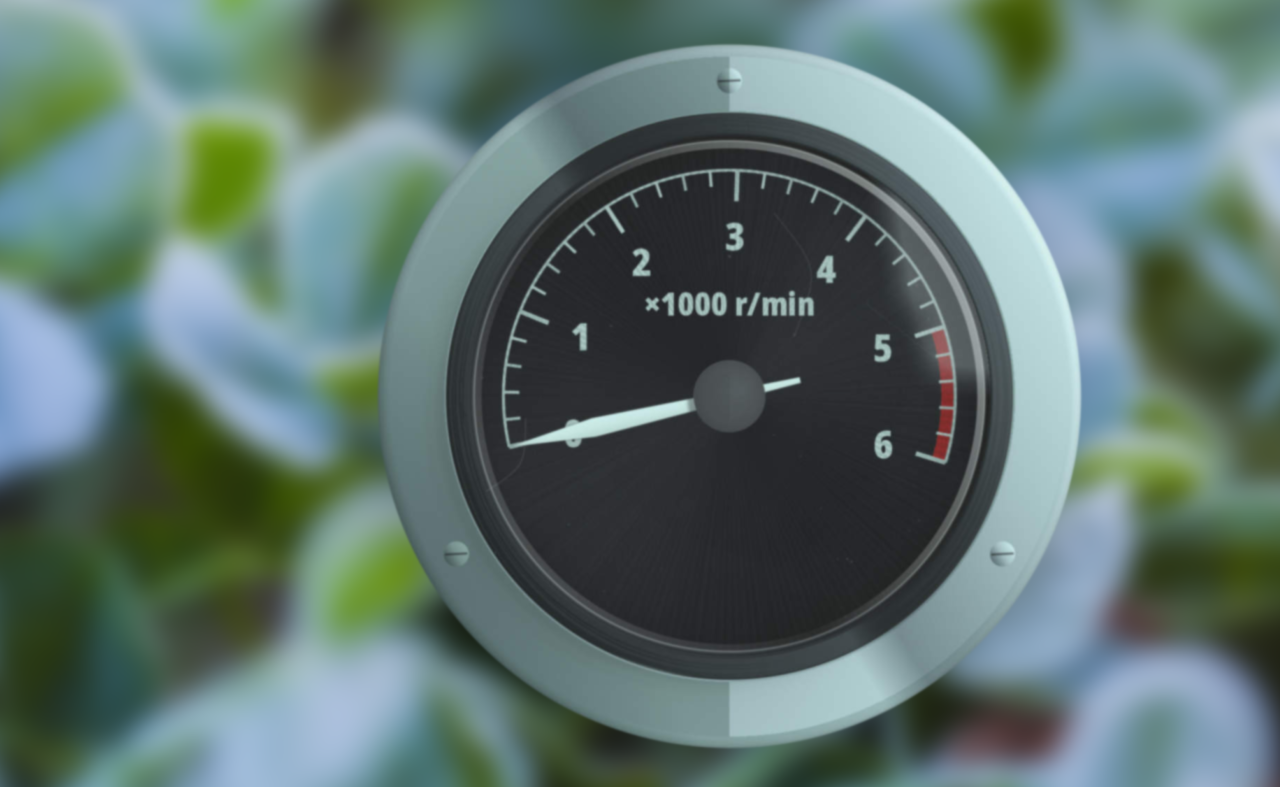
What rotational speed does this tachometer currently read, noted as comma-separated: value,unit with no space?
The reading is 0,rpm
